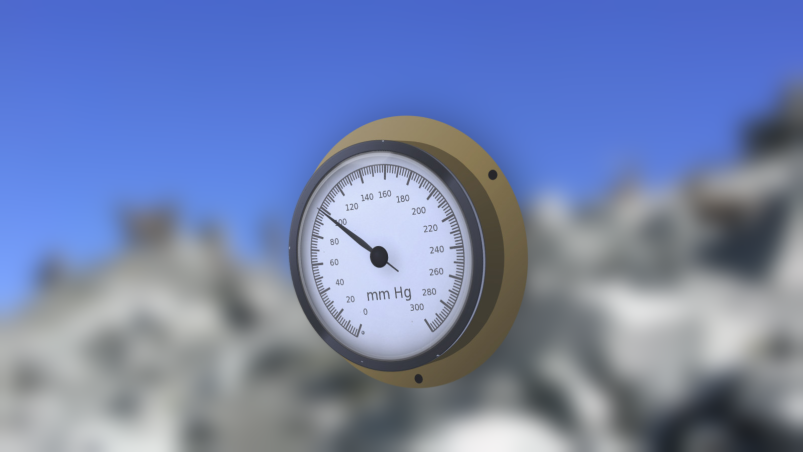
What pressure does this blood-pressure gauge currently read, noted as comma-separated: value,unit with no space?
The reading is 100,mmHg
